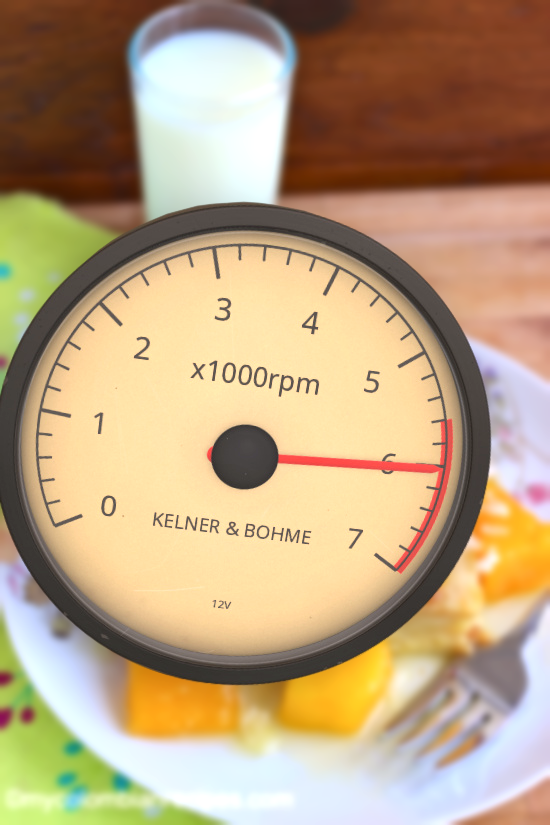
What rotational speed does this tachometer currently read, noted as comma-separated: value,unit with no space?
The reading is 6000,rpm
